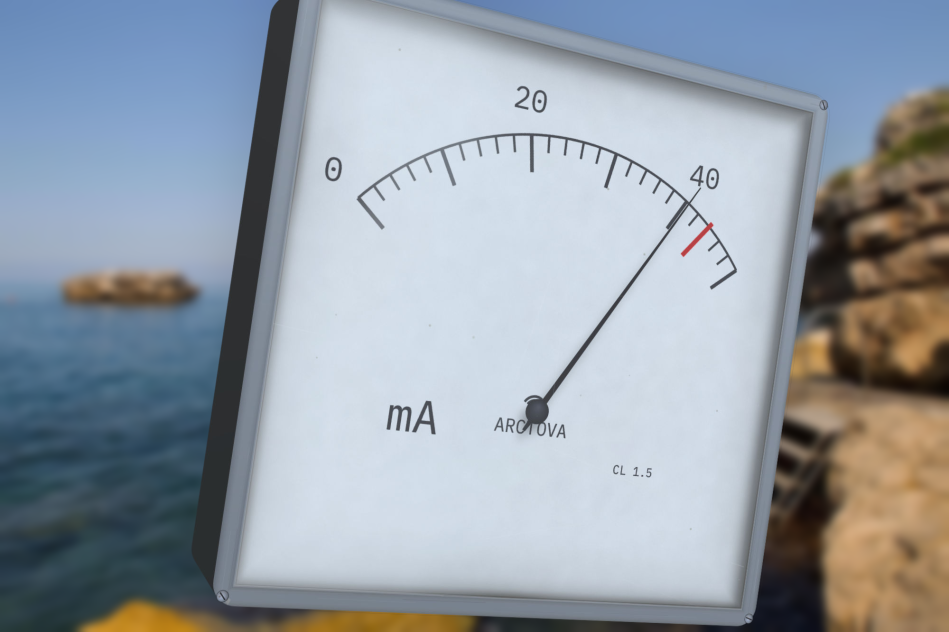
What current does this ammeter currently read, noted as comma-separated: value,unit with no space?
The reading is 40,mA
